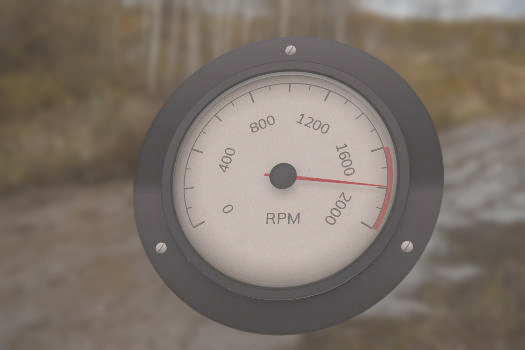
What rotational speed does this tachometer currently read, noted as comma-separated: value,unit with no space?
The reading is 1800,rpm
